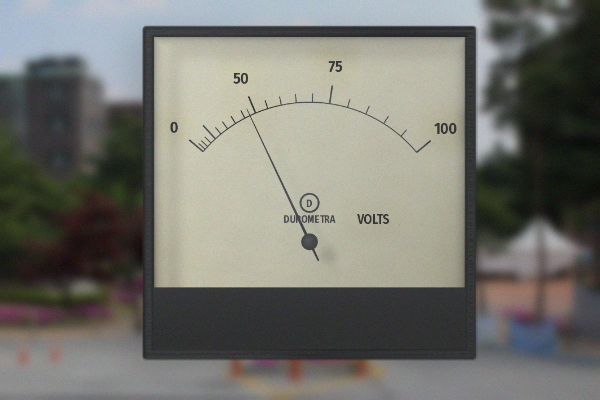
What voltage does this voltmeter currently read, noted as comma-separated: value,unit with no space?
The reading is 47.5,V
